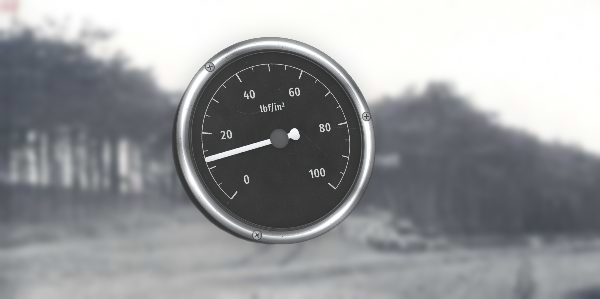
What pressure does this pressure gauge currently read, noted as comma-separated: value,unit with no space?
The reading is 12.5,psi
